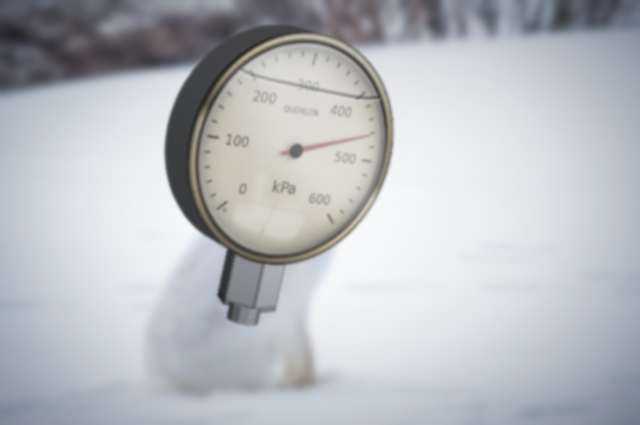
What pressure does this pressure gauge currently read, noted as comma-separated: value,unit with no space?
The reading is 460,kPa
